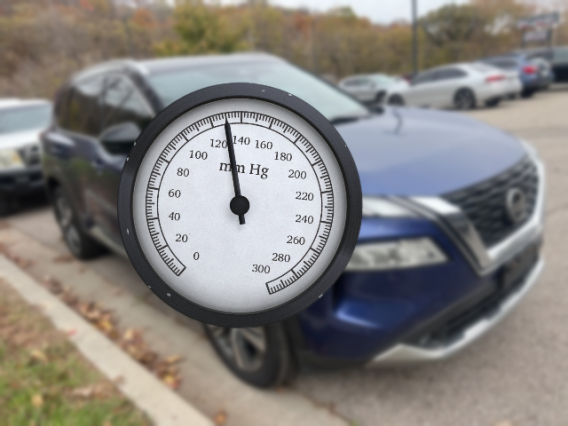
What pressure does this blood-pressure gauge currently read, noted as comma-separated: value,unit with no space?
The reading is 130,mmHg
